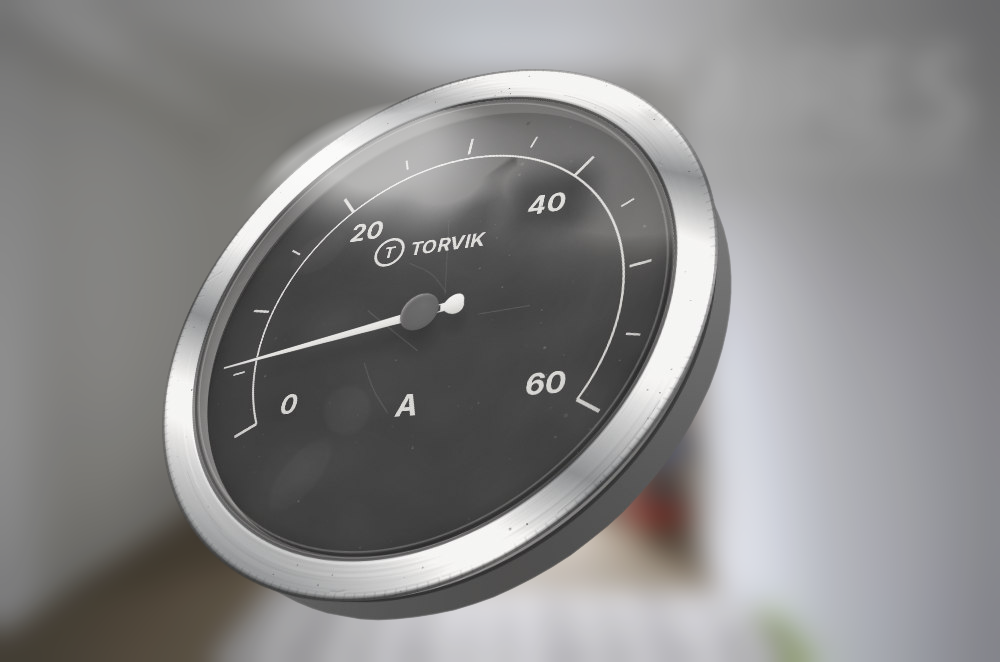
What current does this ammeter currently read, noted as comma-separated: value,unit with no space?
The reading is 5,A
